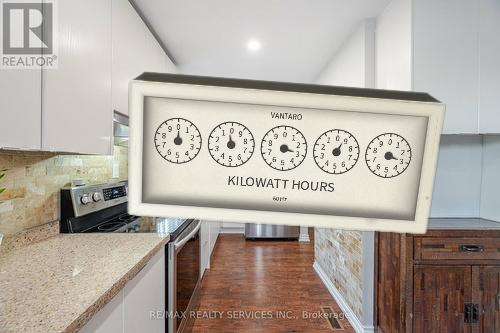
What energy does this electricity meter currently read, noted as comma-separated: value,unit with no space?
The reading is 293,kWh
